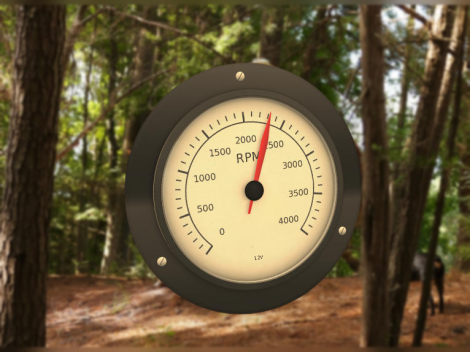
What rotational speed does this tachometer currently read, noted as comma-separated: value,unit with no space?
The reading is 2300,rpm
